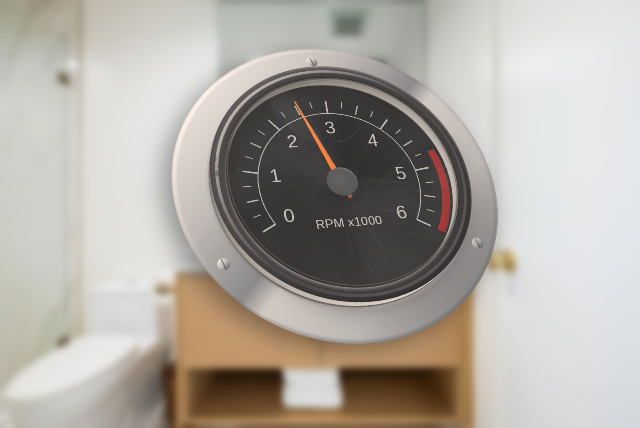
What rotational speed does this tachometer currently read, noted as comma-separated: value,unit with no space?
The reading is 2500,rpm
